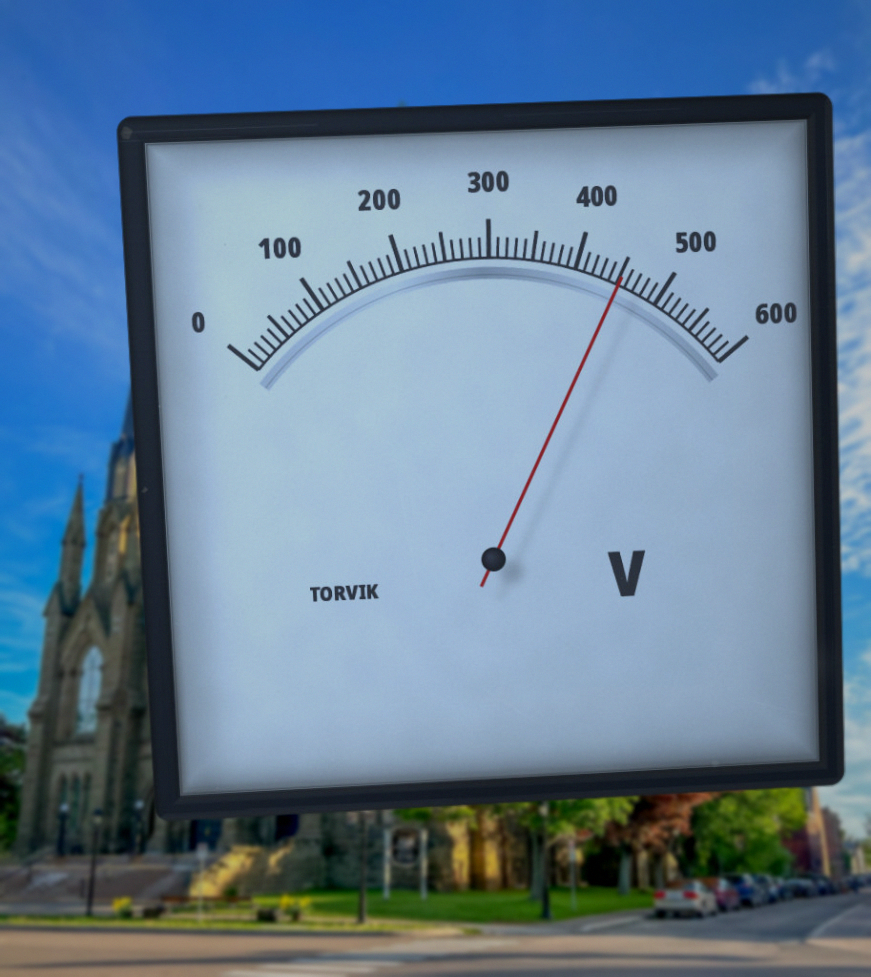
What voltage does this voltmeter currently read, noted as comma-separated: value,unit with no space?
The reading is 450,V
